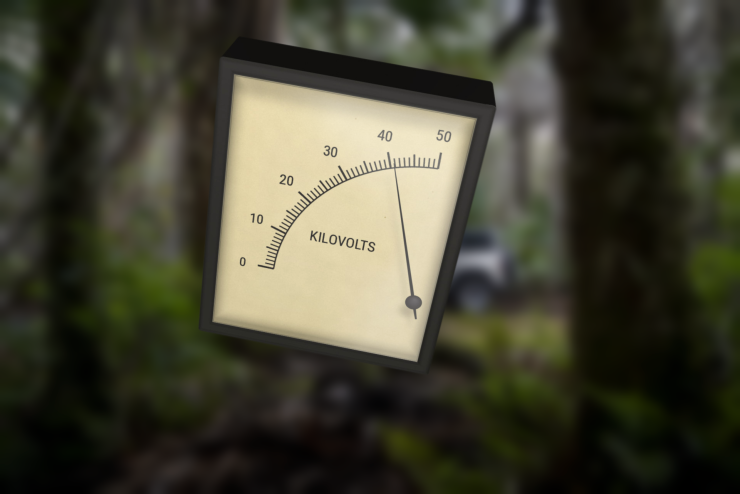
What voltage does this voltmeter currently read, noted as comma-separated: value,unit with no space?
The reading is 41,kV
